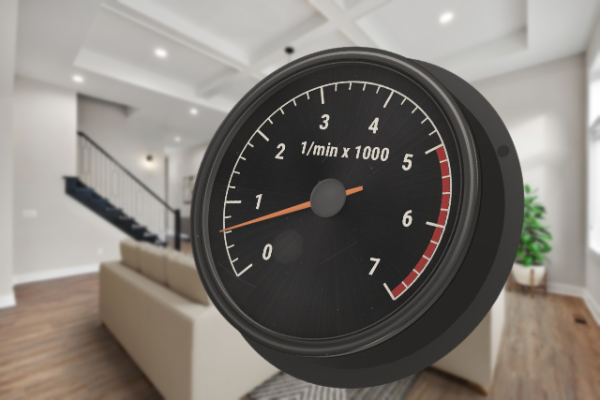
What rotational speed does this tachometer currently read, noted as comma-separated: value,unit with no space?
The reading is 600,rpm
